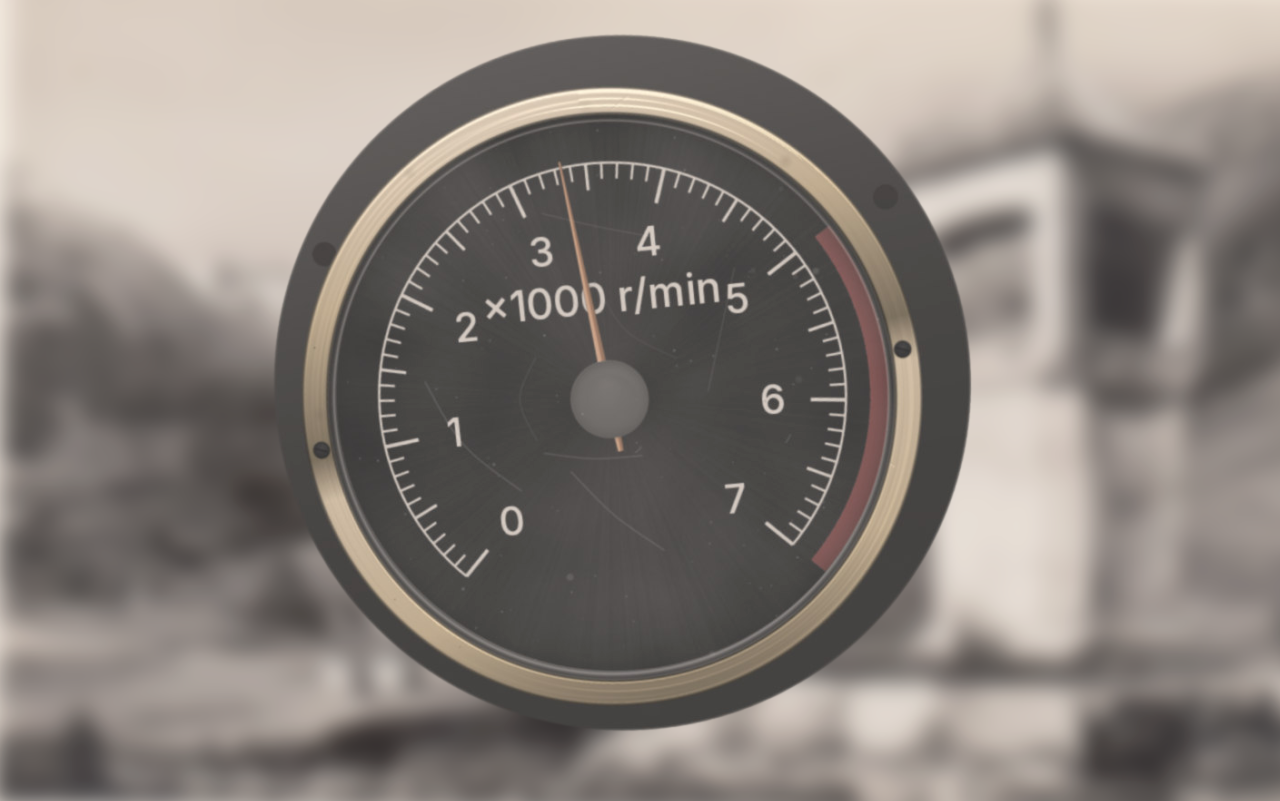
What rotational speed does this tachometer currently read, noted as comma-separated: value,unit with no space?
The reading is 3350,rpm
